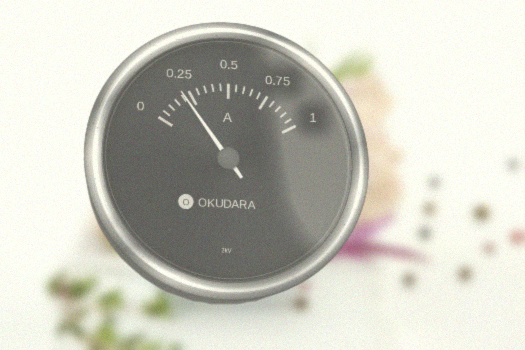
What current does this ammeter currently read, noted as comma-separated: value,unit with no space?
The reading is 0.2,A
